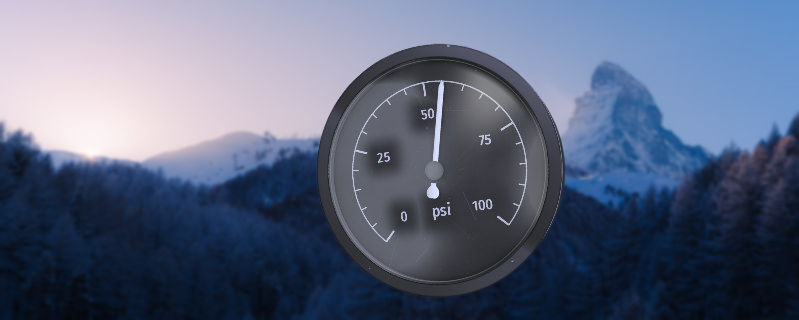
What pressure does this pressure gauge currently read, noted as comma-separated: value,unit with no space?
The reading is 55,psi
